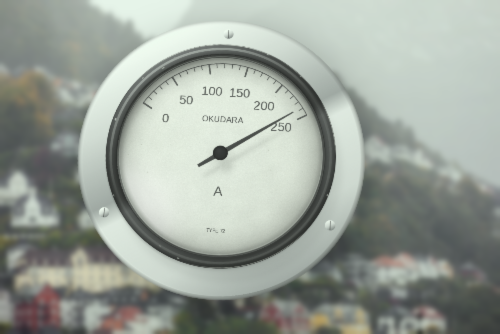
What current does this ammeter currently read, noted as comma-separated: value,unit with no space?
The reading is 240,A
